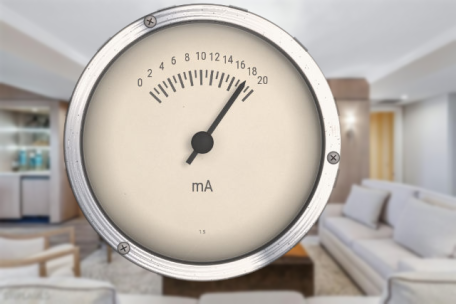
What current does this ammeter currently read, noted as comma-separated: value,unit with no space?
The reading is 18,mA
